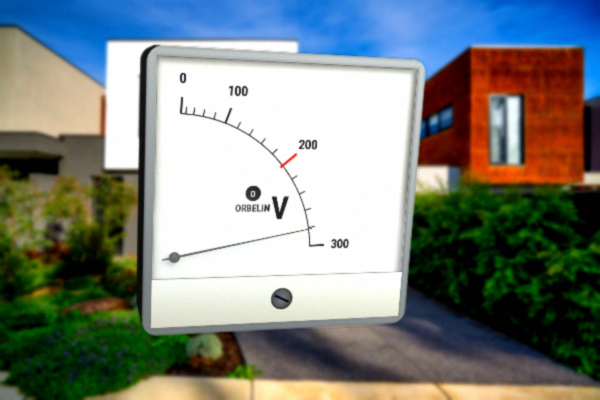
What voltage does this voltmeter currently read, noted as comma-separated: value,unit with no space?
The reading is 280,V
